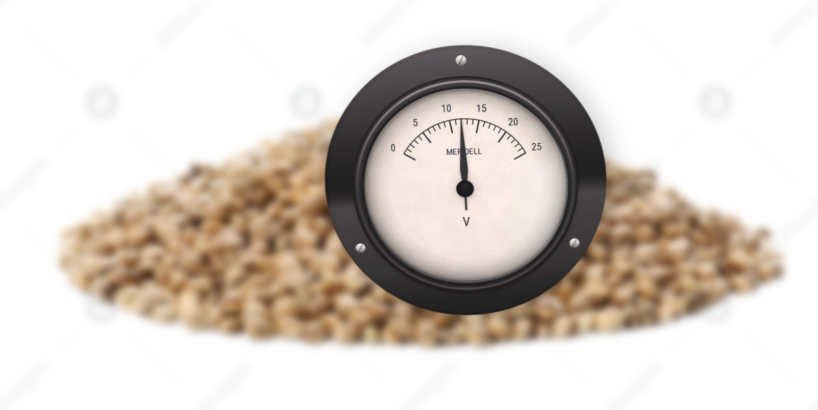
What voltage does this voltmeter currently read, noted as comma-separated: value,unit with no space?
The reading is 12,V
